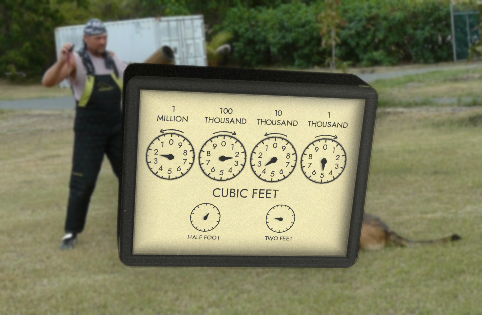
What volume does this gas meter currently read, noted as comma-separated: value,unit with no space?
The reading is 223500,ft³
